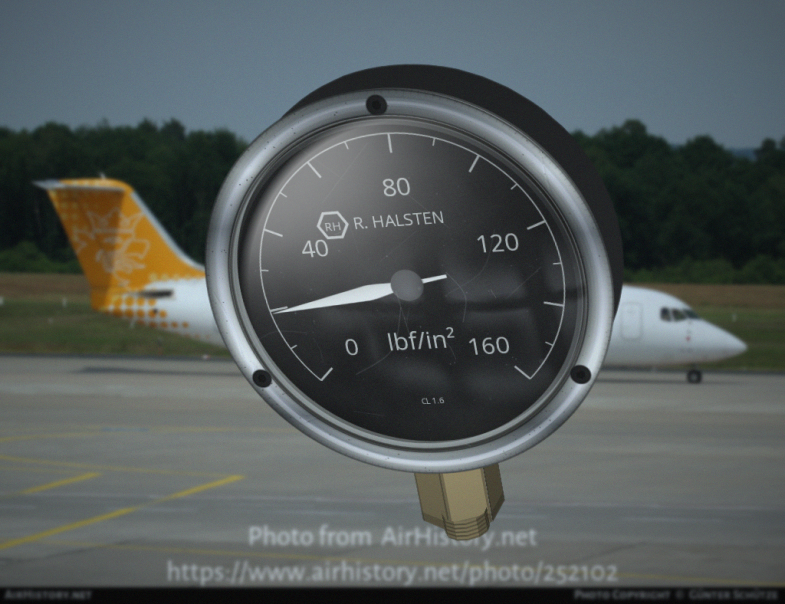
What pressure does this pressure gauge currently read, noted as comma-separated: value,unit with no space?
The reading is 20,psi
